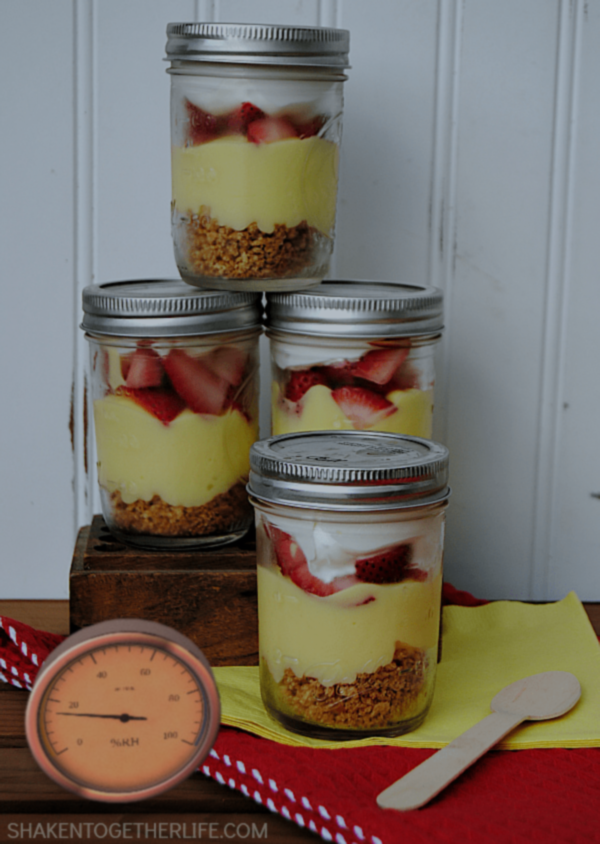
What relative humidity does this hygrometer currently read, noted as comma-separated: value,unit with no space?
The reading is 16,%
